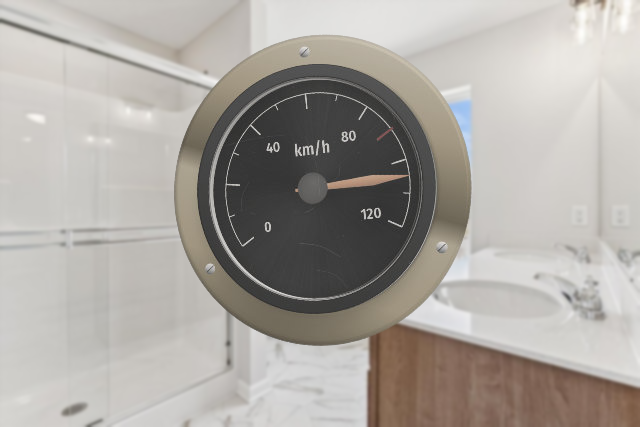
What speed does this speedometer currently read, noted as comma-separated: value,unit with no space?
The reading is 105,km/h
